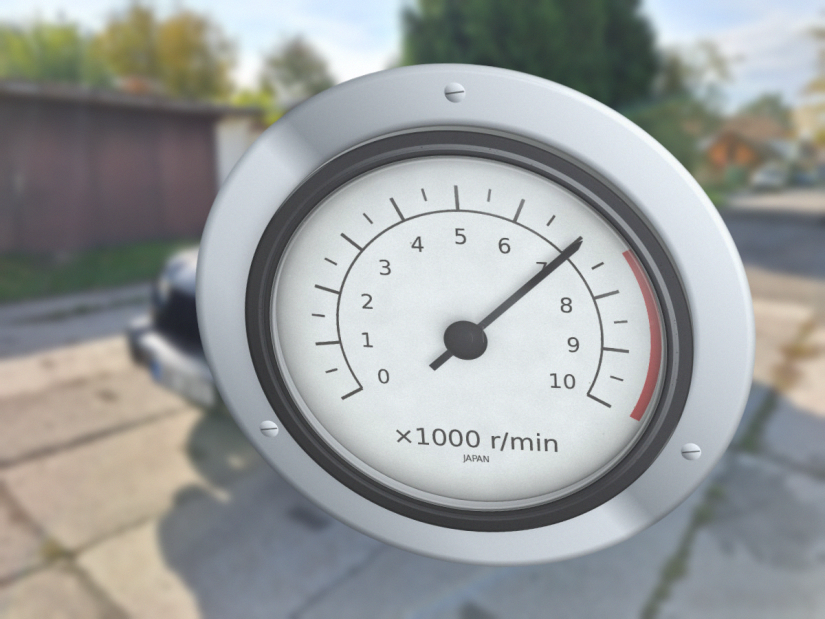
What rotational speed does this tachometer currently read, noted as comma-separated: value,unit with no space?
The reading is 7000,rpm
